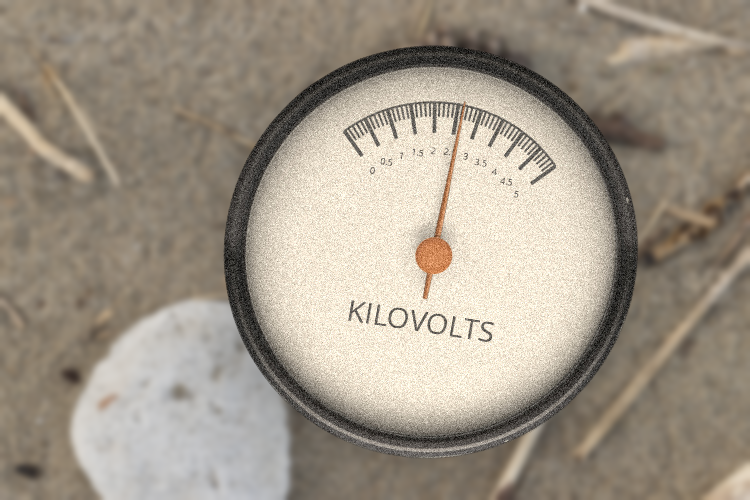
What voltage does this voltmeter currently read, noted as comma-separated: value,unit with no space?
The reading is 2.6,kV
